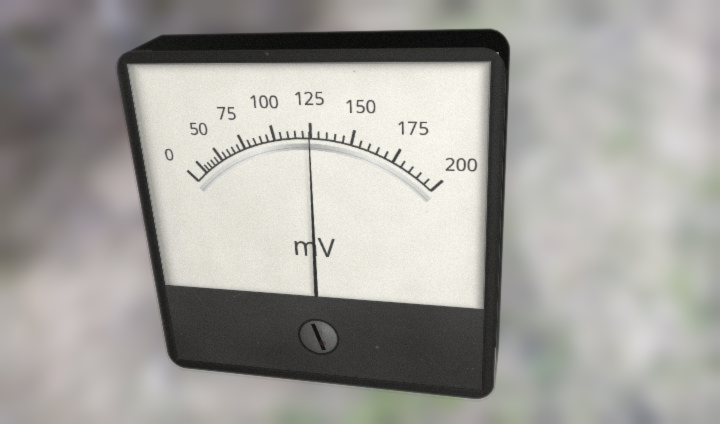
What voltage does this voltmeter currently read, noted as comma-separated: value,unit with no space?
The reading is 125,mV
